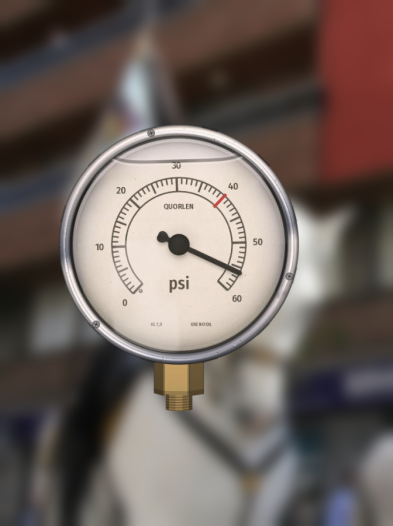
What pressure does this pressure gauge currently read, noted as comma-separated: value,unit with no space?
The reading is 56,psi
